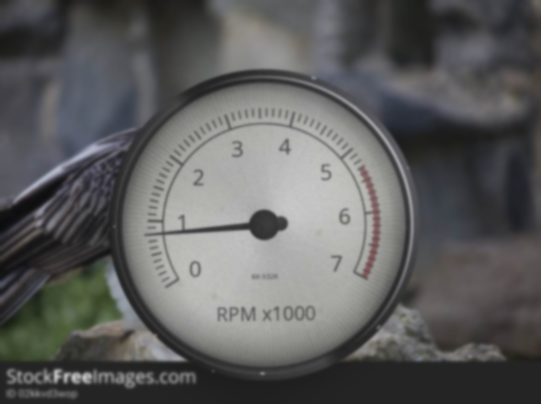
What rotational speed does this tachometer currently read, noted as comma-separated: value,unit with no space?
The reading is 800,rpm
